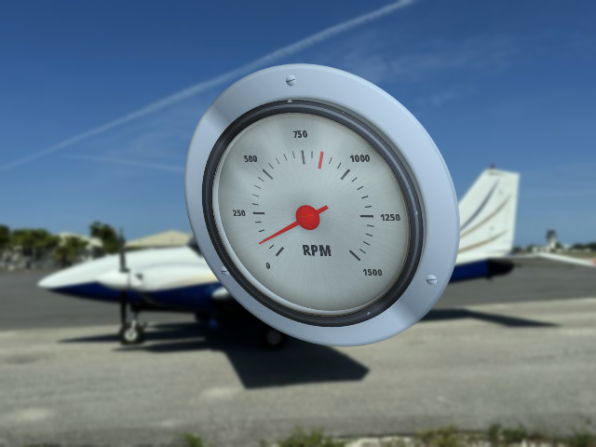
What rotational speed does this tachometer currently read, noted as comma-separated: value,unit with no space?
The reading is 100,rpm
